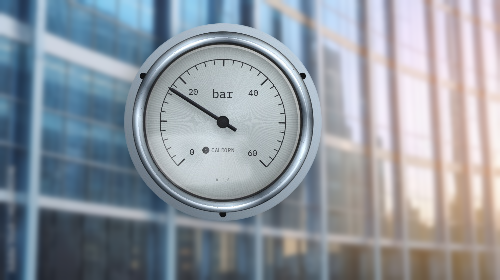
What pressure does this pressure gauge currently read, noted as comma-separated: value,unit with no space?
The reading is 17,bar
